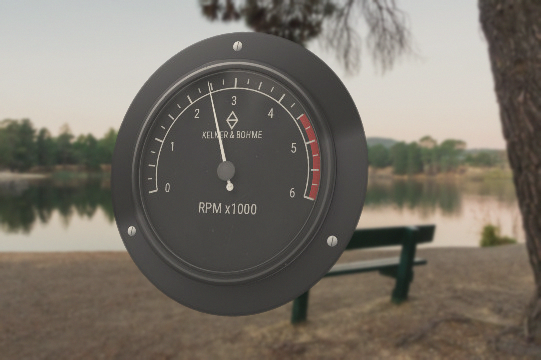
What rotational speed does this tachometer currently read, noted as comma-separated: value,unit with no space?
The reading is 2500,rpm
